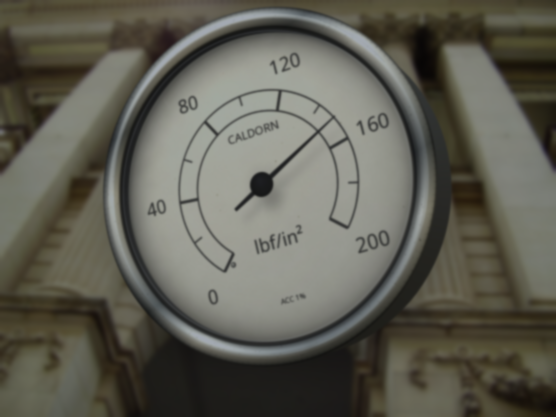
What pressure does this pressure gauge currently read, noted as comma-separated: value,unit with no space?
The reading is 150,psi
